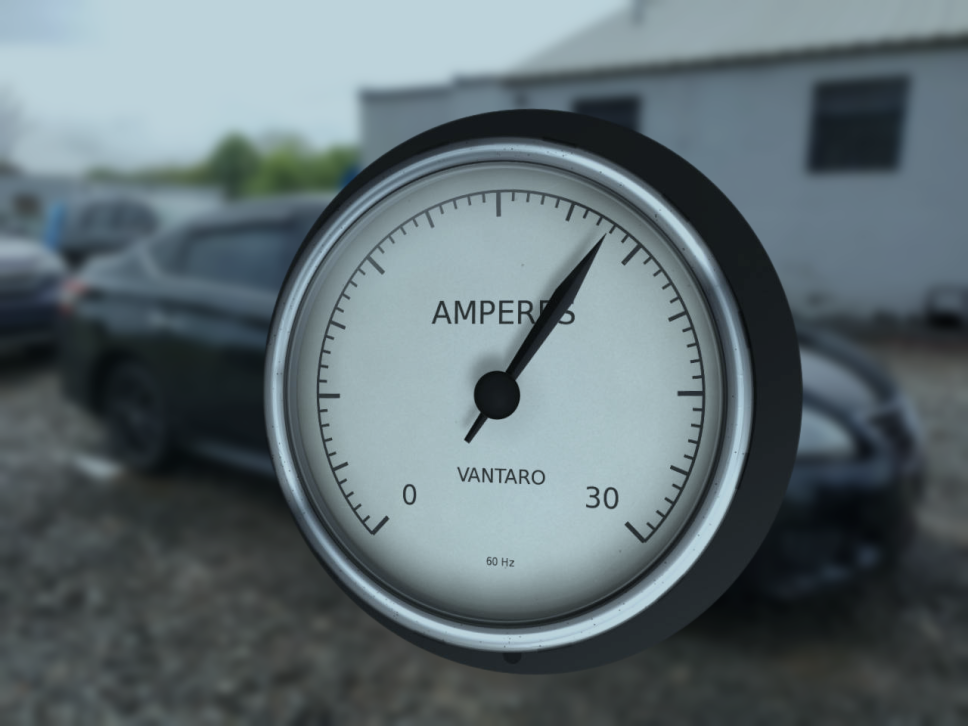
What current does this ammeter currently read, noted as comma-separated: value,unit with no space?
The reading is 19,A
